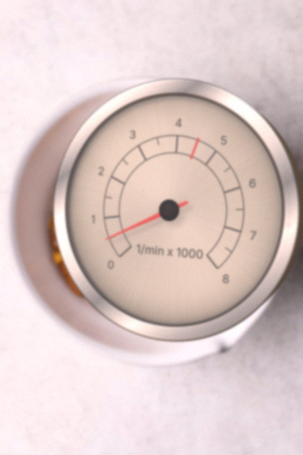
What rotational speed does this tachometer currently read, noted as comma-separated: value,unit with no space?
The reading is 500,rpm
